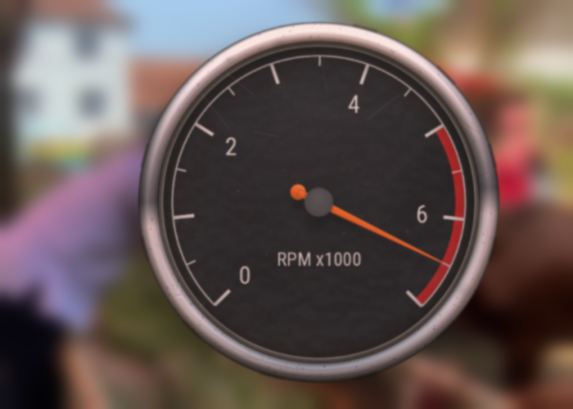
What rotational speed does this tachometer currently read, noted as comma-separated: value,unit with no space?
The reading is 6500,rpm
